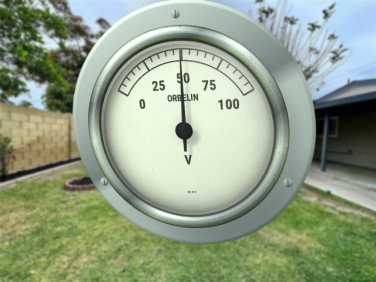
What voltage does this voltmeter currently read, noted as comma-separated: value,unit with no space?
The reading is 50,V
